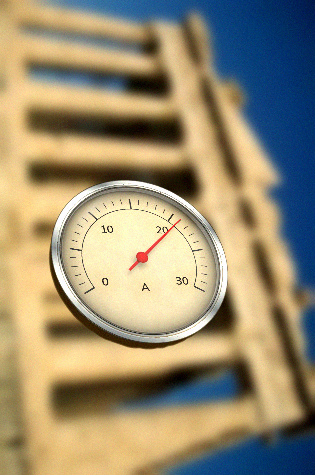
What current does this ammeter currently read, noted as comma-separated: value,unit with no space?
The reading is 21,A
